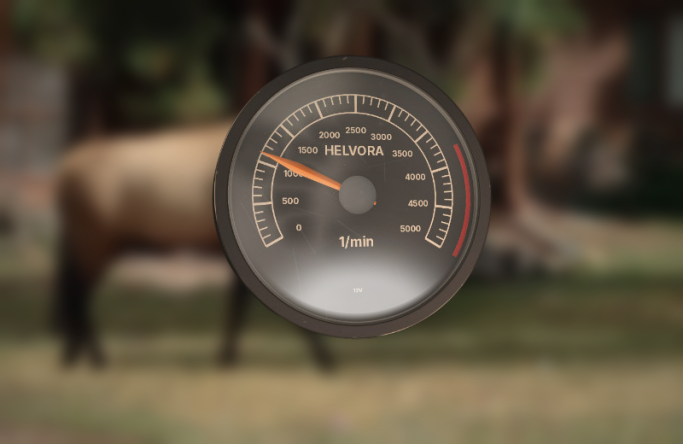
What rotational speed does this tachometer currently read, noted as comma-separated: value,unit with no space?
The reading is 1100,rpm
